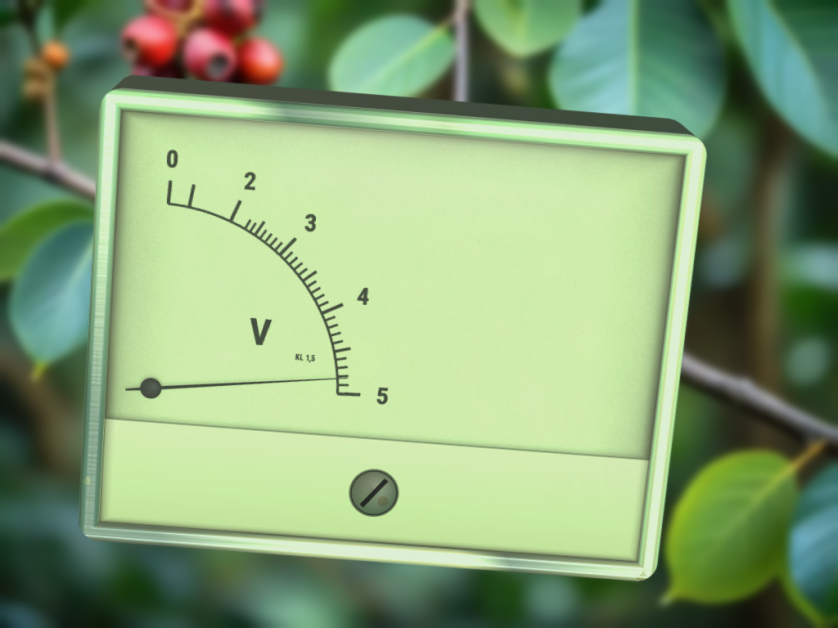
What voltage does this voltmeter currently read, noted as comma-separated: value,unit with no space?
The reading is 4.8,V
